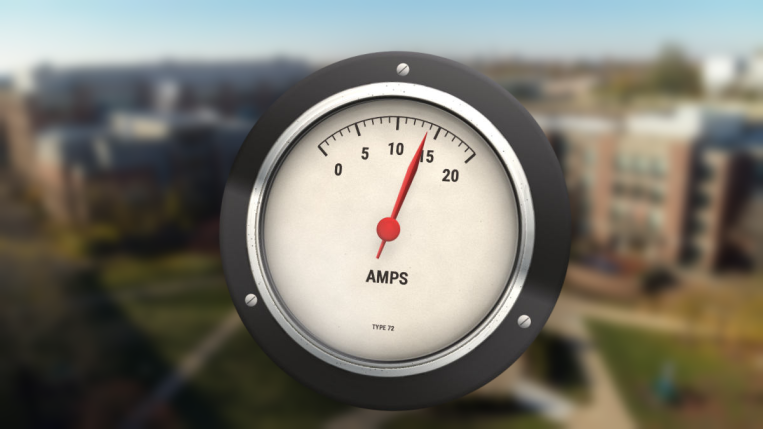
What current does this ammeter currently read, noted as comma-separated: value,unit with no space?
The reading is 14,A
